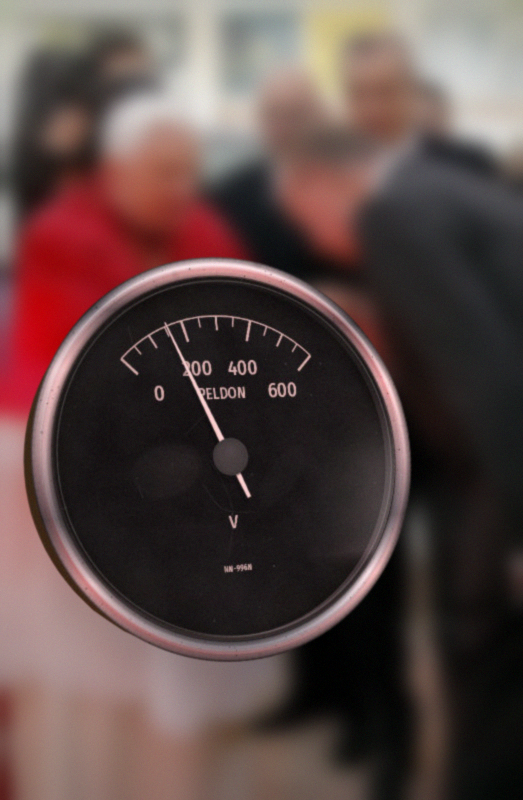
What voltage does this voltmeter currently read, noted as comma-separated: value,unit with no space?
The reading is 150,V
